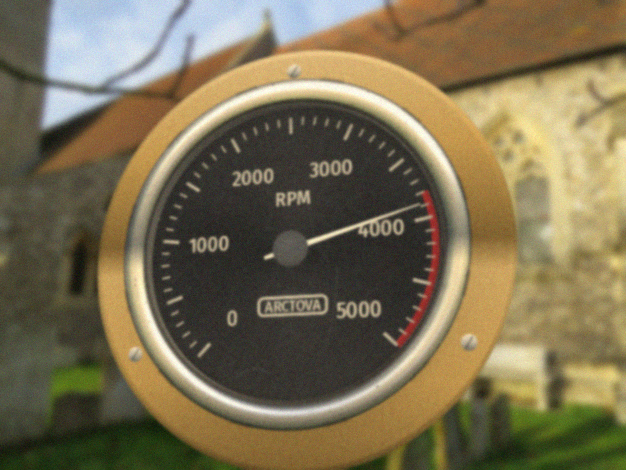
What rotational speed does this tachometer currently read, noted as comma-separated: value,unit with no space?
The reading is 3900,rpm
